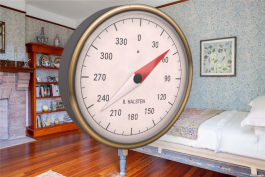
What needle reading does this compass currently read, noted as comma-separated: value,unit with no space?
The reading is 50,°
